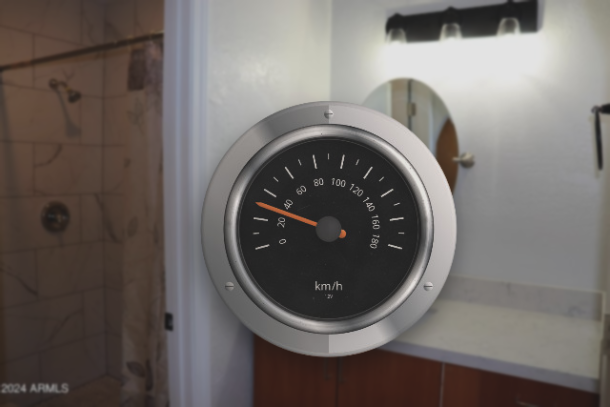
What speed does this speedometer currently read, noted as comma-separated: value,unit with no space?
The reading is 30,km/h
